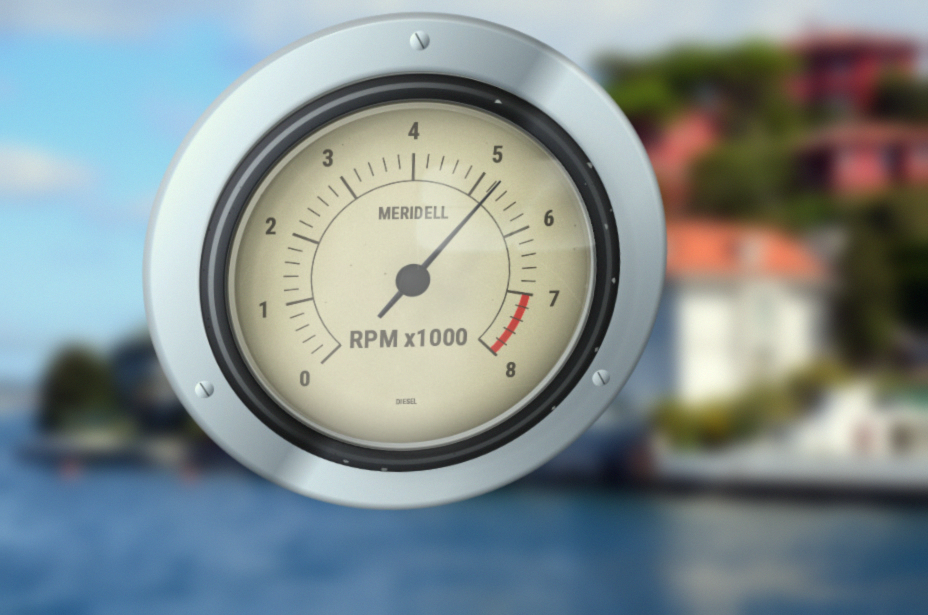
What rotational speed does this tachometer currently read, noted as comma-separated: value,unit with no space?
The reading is 5200,rpm
